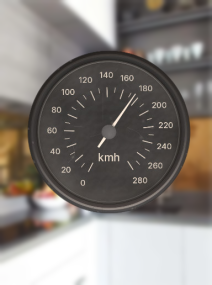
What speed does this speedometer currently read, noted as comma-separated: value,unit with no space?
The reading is 175,km/h
